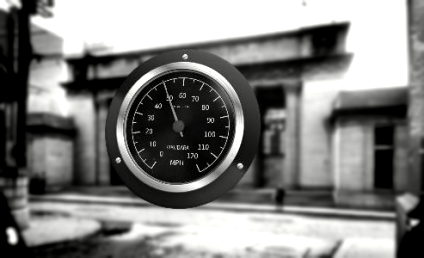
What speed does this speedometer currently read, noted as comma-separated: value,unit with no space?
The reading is 50,mph
